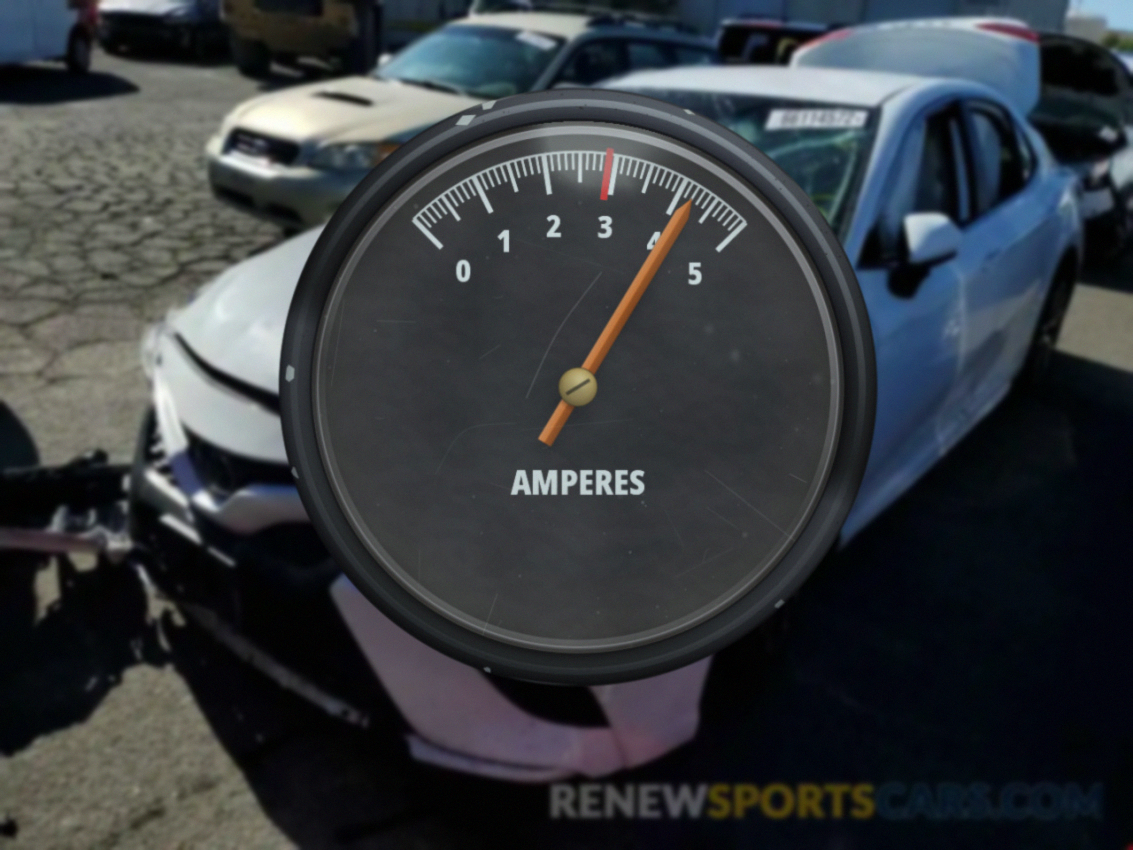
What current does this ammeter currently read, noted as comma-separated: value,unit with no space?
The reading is 4.2,A
